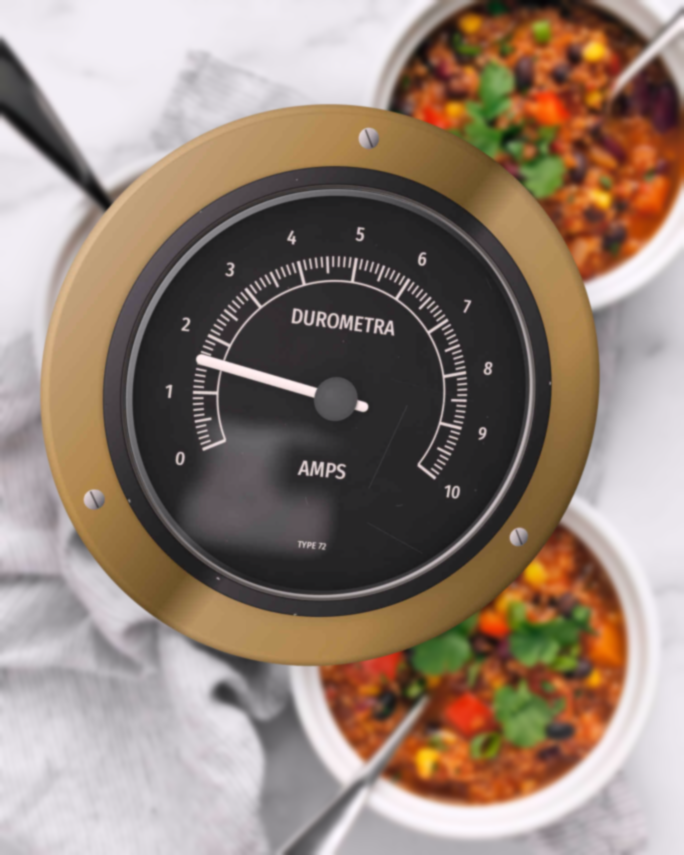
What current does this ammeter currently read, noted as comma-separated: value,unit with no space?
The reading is 1.6,A
